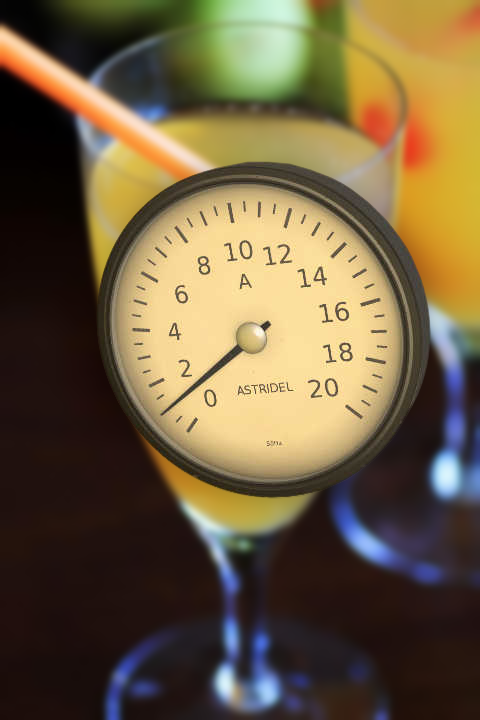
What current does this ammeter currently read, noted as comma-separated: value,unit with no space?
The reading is 1,A
